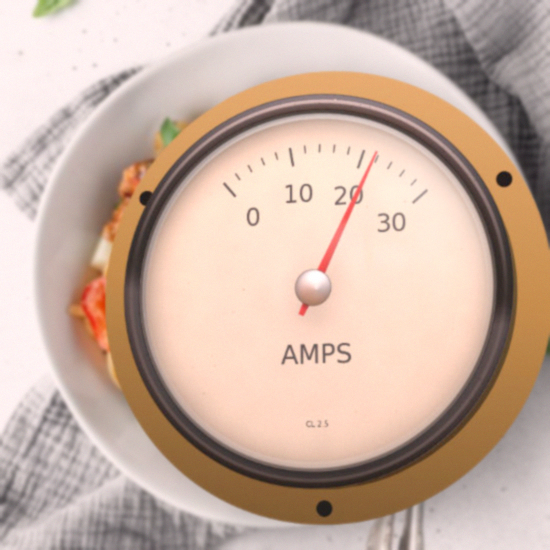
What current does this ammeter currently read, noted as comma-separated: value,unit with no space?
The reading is 22,A
